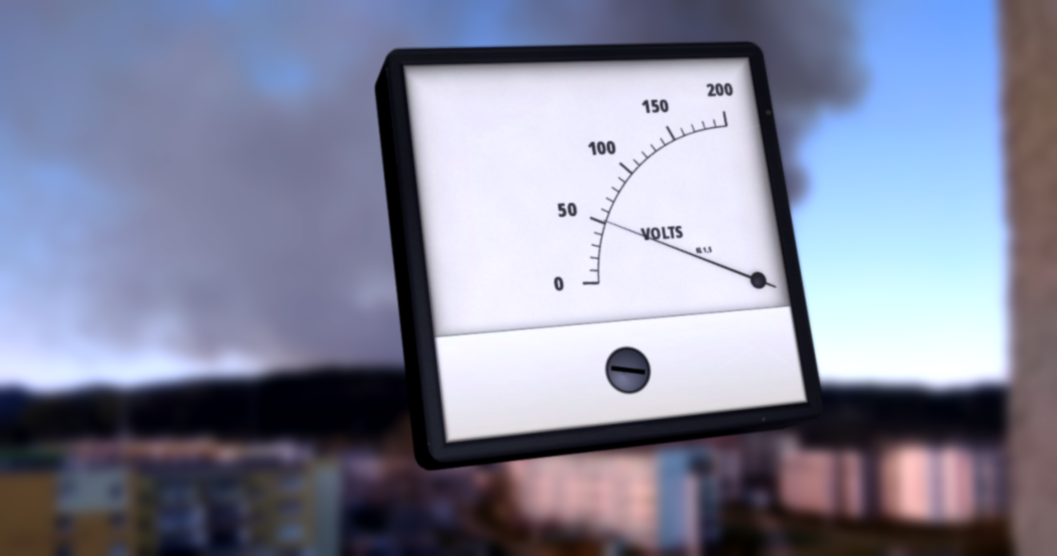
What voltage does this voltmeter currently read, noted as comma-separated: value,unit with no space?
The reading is 50,V
